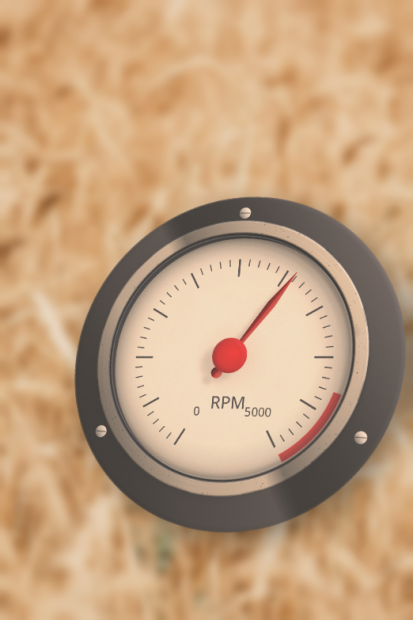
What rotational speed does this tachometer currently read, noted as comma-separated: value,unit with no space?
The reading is 3100,rpm
